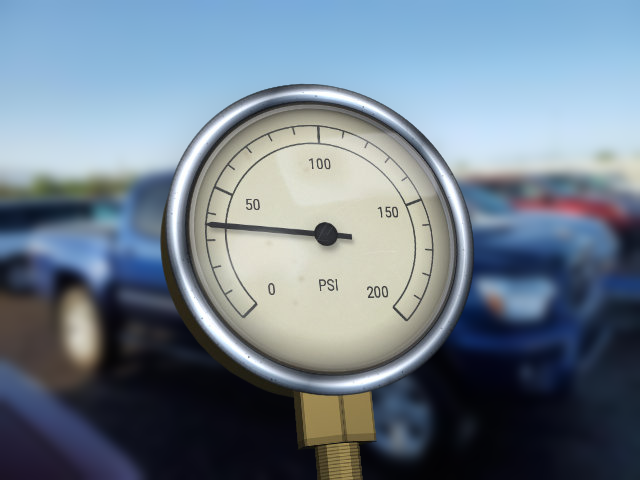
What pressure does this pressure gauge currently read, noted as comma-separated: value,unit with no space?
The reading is 35,psi
